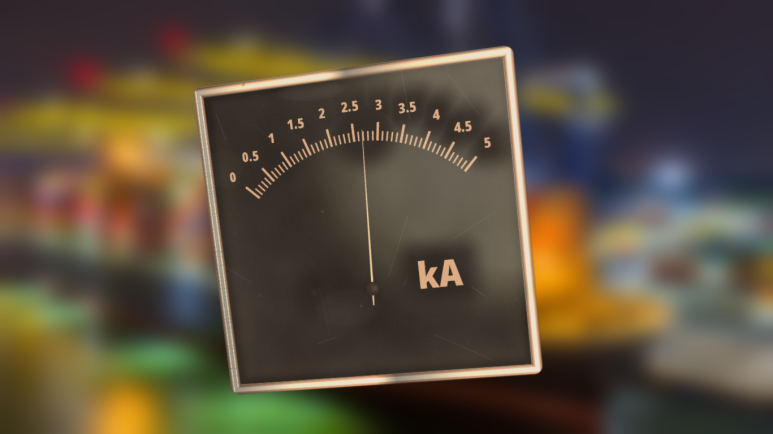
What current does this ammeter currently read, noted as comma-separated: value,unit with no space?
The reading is 2.7,kA
